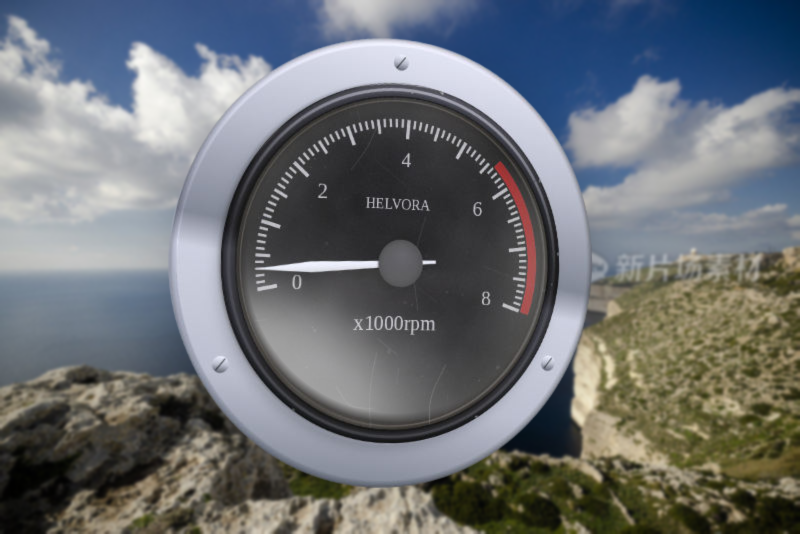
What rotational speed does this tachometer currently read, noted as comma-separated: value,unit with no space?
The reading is 300,rpm
